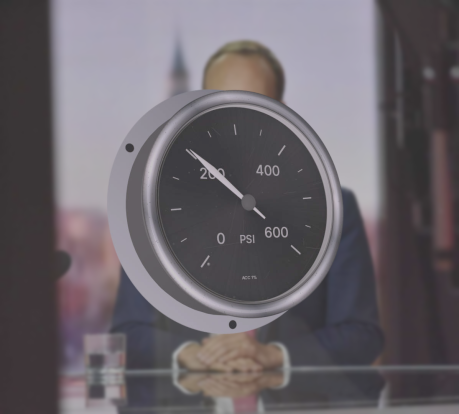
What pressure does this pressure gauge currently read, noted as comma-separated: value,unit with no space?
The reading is 200,psi
